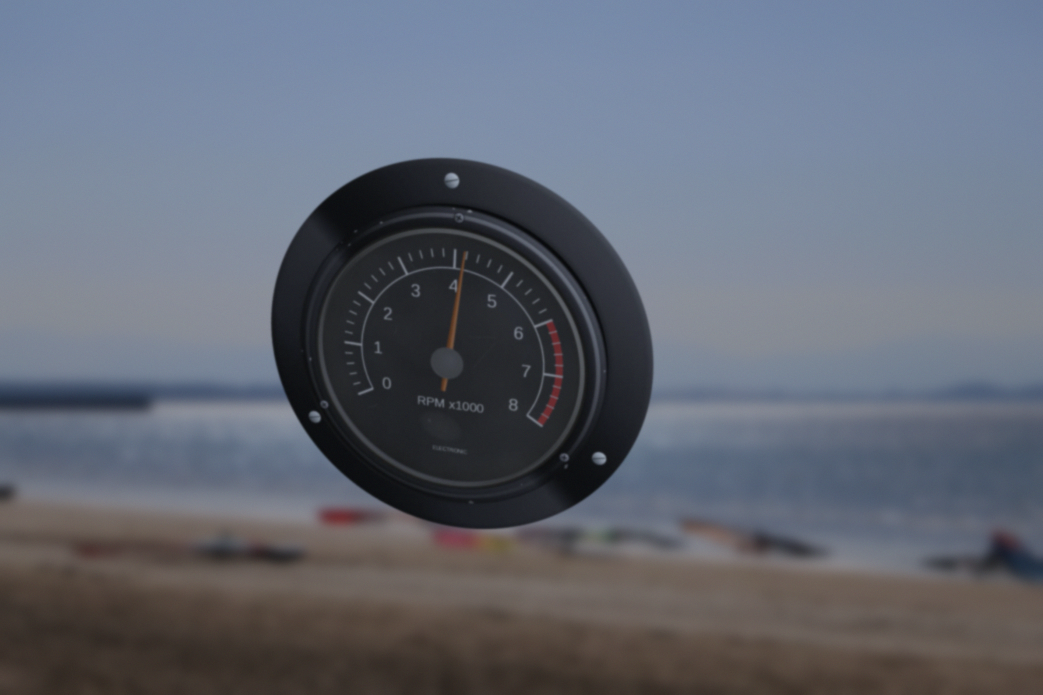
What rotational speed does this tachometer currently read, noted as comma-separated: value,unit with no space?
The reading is 4200,rpm
